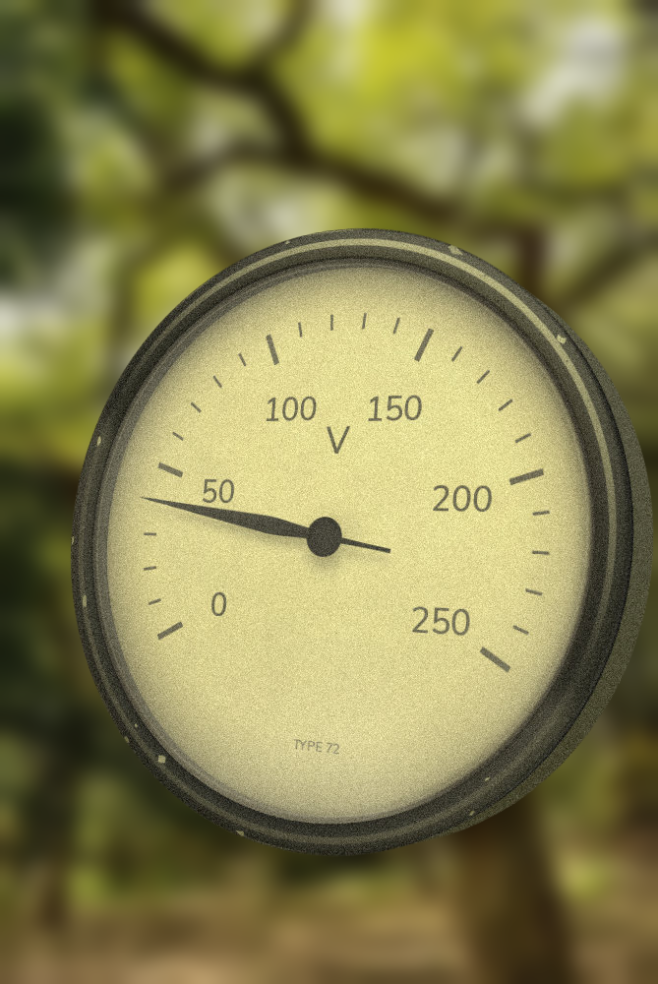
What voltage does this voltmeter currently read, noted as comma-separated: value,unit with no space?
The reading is 40,V
